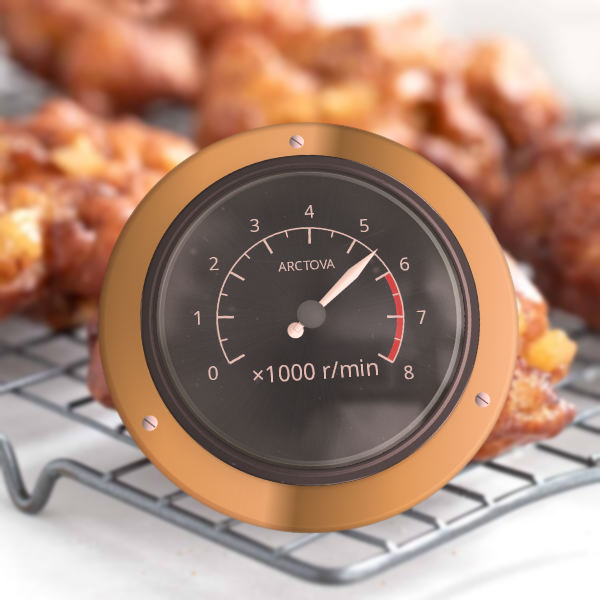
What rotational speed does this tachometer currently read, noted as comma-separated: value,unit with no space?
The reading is 5500,rpm
